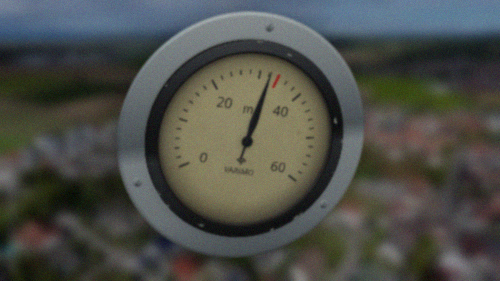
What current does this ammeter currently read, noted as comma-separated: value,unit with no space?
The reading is 32,mA
